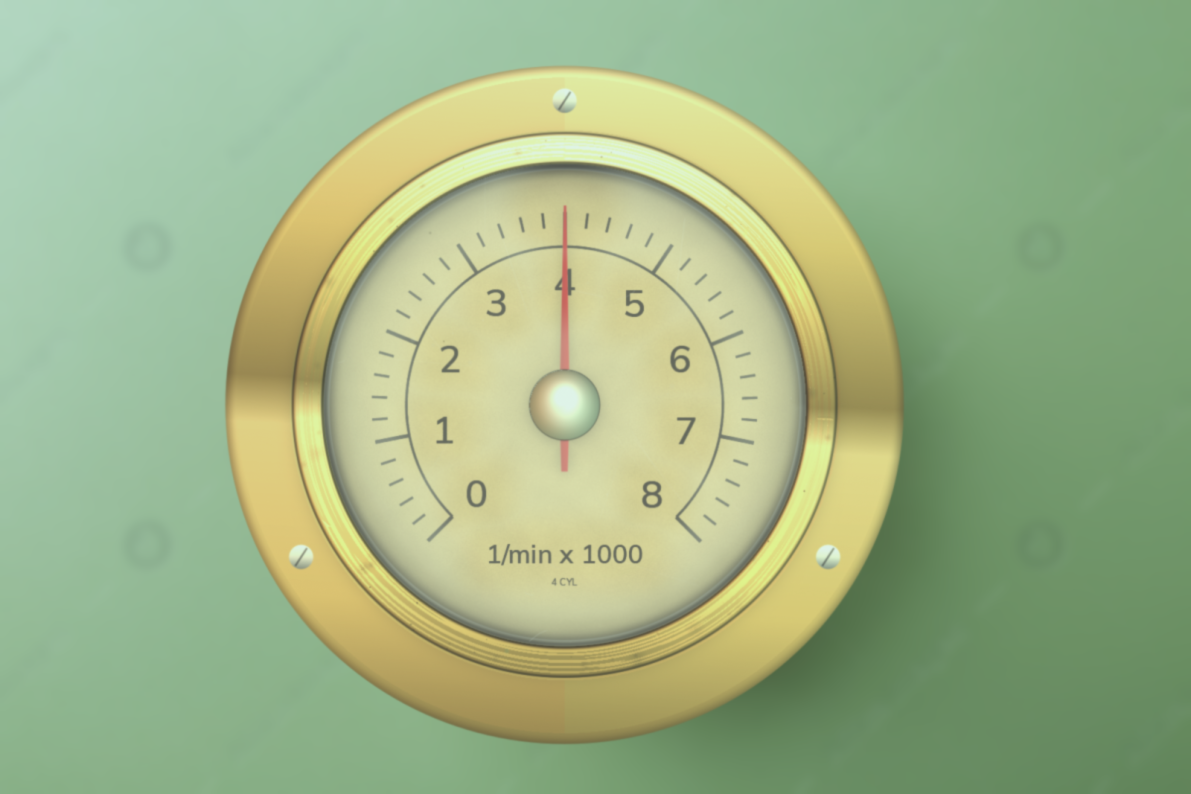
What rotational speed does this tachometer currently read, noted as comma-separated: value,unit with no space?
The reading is 4000,rpm
